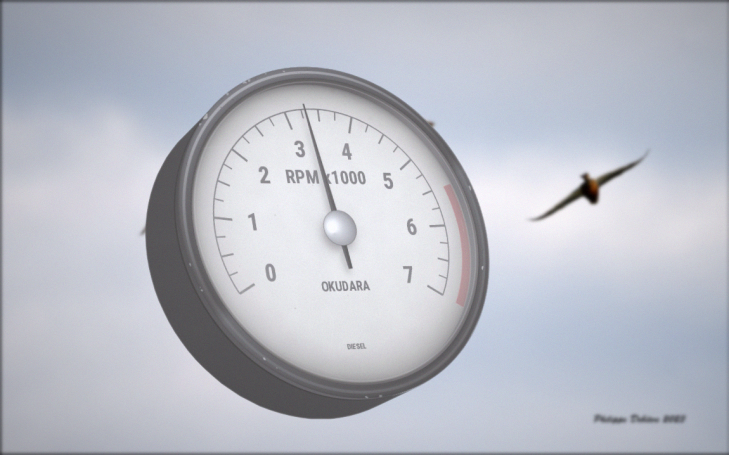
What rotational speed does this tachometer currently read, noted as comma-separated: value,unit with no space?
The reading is 3250,rpm
